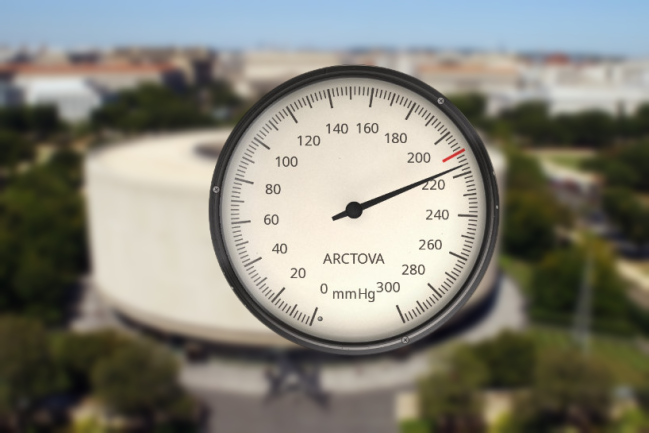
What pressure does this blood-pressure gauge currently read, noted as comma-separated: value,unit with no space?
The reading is 216,mmHg
